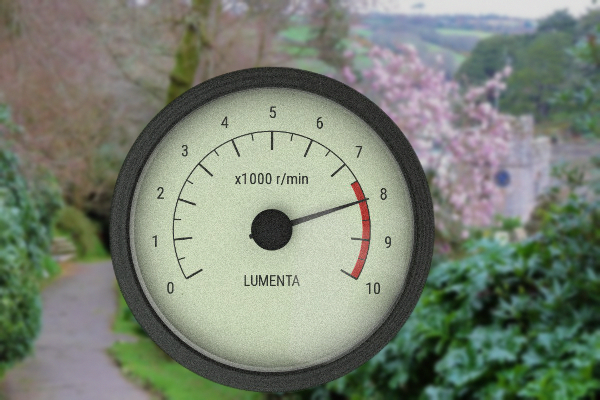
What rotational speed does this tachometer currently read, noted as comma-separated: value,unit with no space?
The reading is 8000,rpm
